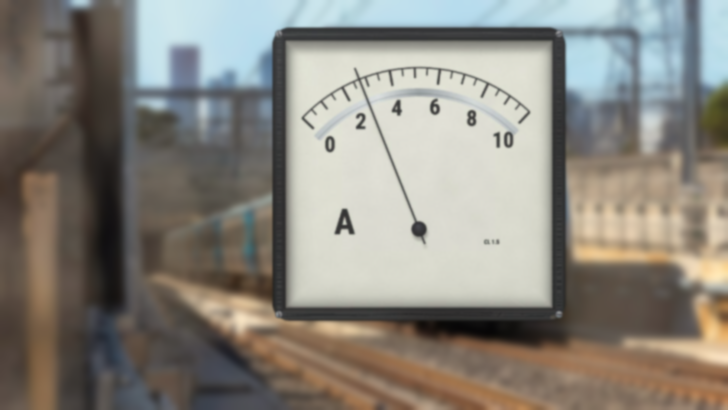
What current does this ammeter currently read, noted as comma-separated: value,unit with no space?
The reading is 2.75,A
